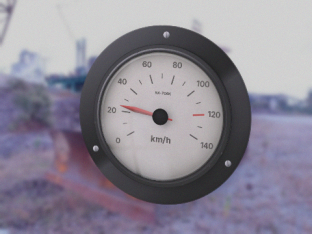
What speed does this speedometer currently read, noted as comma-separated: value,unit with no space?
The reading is 25,km/h
